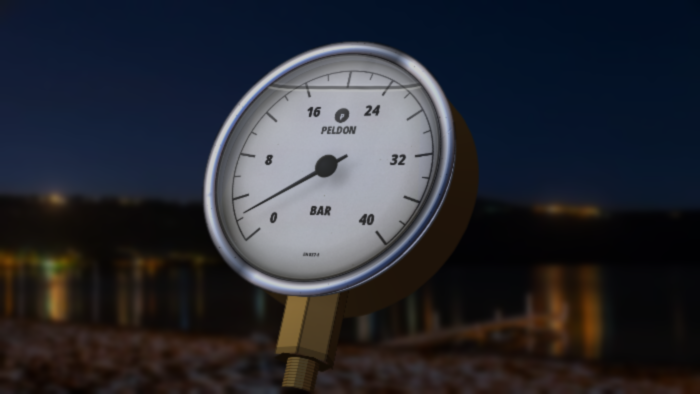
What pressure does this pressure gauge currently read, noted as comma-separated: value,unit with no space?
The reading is 2,bar
